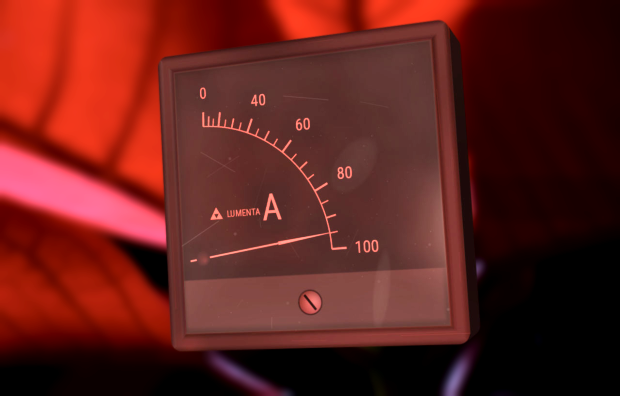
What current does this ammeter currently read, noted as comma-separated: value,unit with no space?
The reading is 95,A
